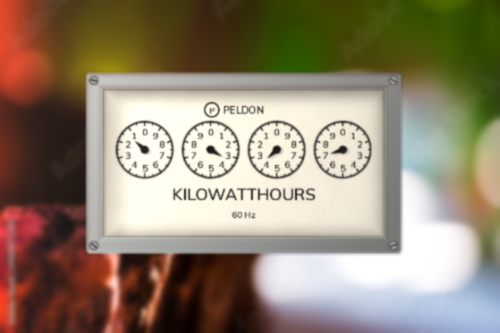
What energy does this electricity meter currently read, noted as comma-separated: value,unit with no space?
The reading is 1337,kWh
